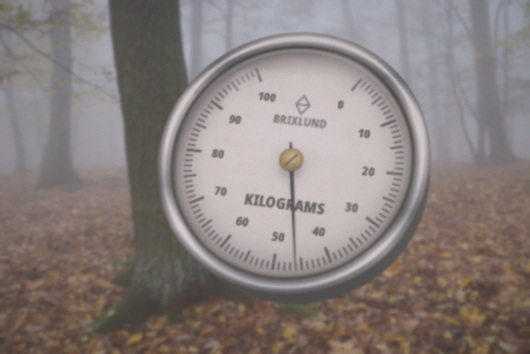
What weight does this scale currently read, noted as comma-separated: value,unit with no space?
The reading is 46,kg
